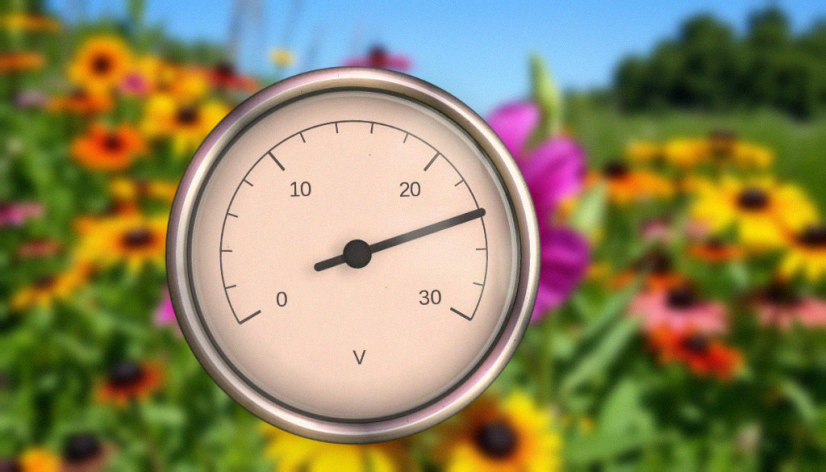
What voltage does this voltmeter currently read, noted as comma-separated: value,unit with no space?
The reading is 24,V
